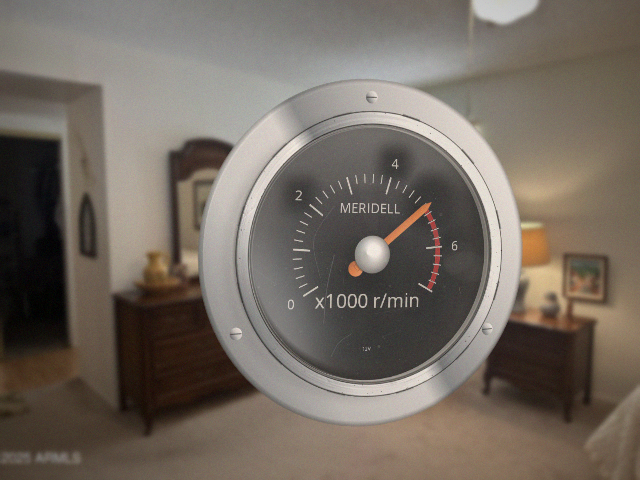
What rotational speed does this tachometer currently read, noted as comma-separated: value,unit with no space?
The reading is 5000,rpm
